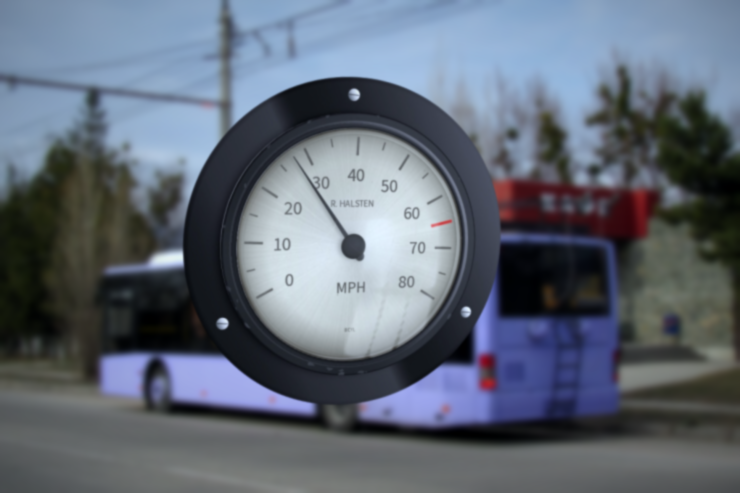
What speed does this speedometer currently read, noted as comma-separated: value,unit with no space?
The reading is 27.5,mph
